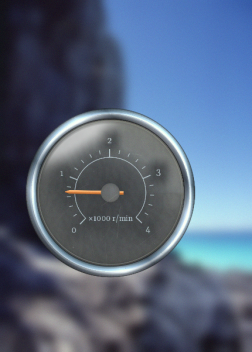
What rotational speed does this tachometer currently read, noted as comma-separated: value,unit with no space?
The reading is 700,rpm
